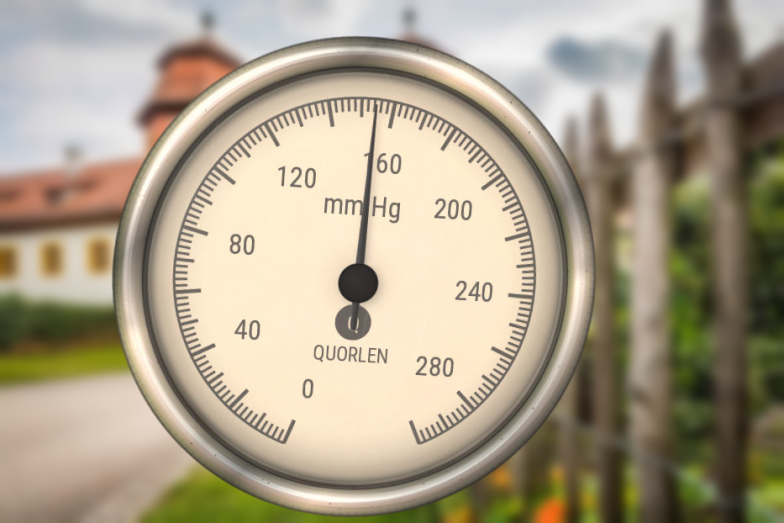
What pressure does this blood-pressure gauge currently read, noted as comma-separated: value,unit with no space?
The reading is 154,mmHg
